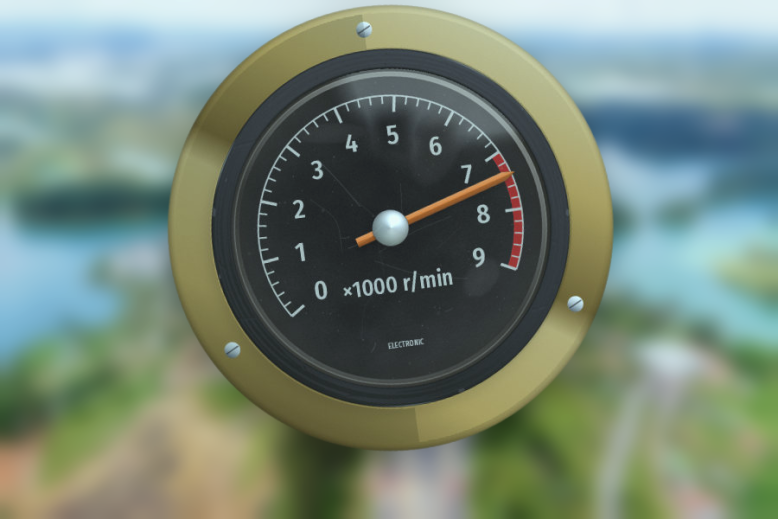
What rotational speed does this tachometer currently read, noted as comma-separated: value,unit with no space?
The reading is 7400,rpm
